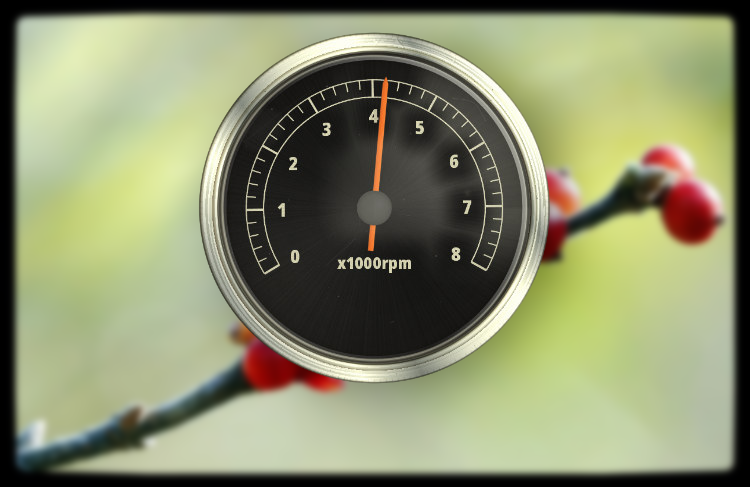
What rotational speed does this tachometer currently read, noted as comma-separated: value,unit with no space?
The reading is 4200,rpm
